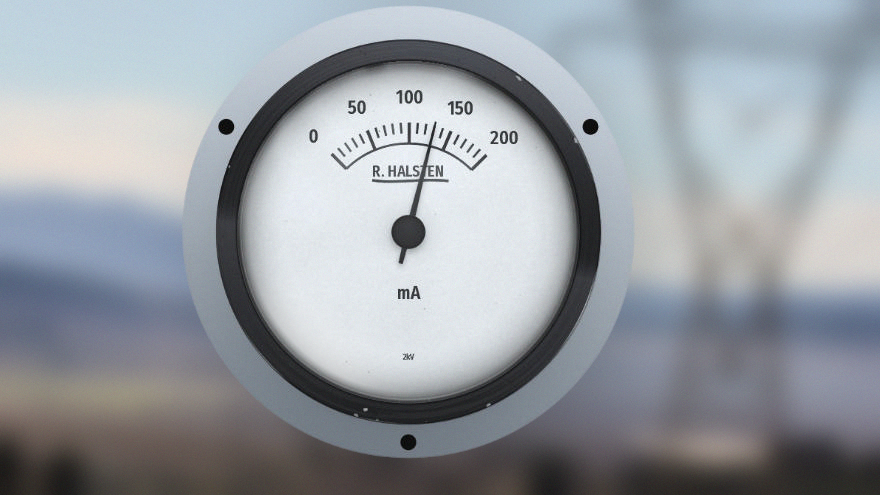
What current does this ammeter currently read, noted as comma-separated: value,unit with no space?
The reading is 130,mA
